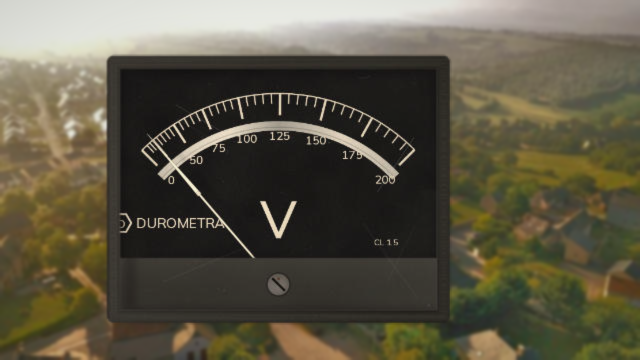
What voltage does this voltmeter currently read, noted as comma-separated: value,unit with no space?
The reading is 25,V
